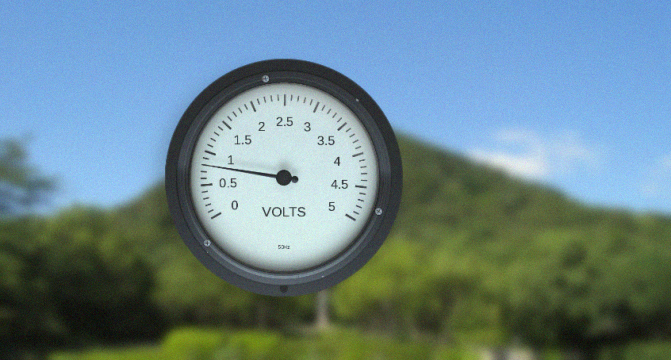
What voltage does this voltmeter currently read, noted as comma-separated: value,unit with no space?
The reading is 0.8,V
